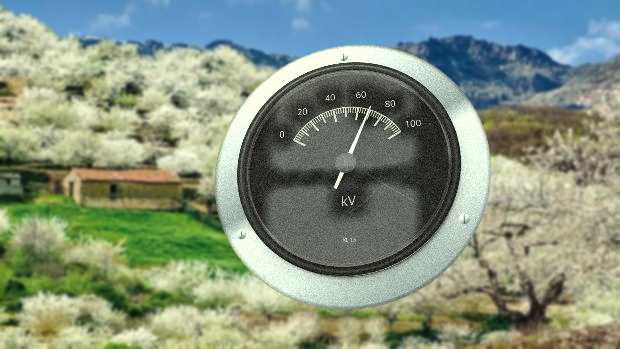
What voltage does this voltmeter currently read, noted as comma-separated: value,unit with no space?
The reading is 70,kV
